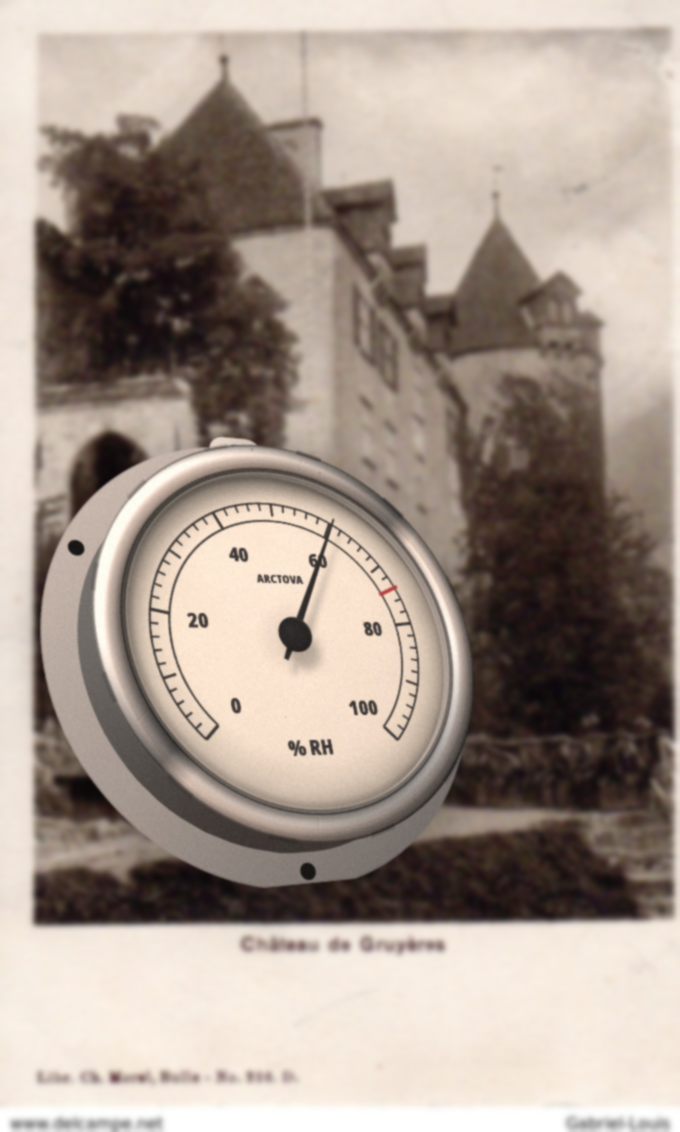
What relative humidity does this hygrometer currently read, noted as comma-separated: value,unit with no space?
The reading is 60,%
